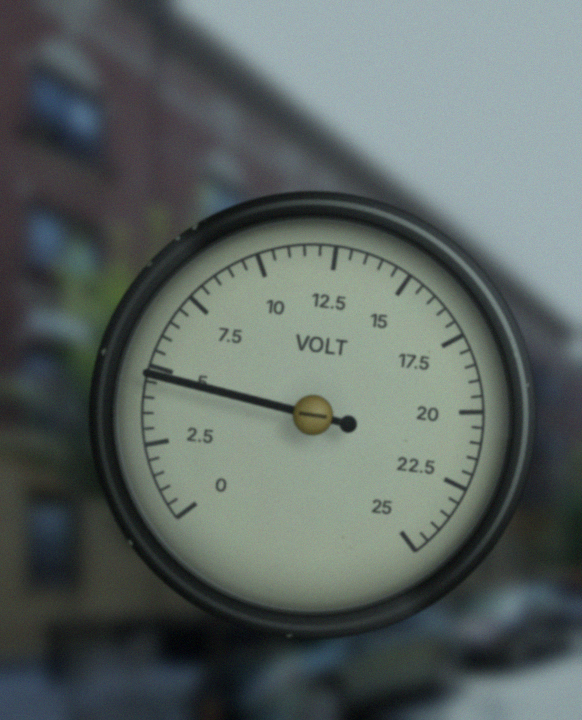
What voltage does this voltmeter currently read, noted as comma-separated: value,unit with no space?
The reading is 4.75,V
